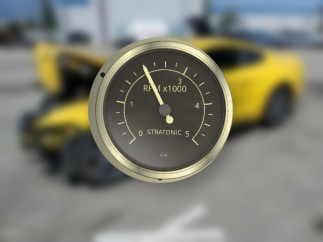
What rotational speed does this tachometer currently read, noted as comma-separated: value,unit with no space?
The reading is 2000,rpm
